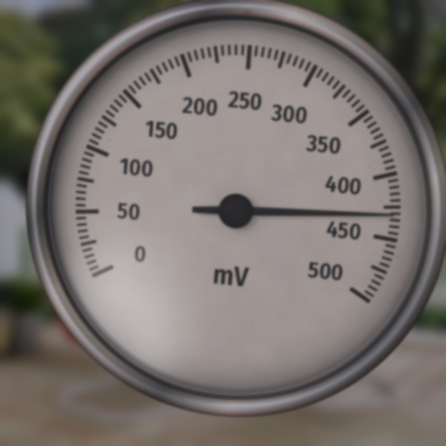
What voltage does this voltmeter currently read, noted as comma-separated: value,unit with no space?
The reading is 430,mV
